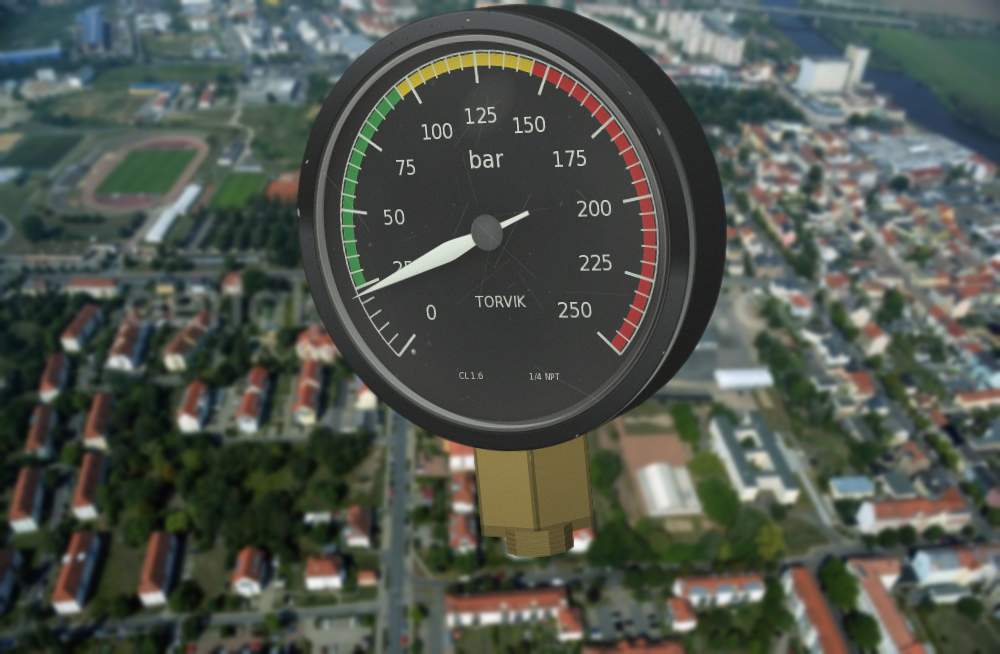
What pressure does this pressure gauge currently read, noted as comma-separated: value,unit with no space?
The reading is 22.5,bar
